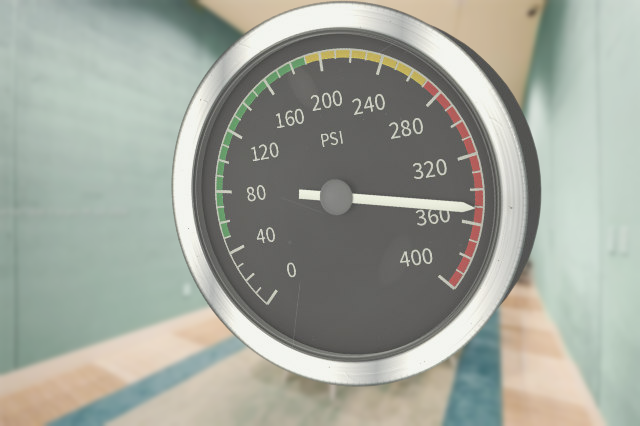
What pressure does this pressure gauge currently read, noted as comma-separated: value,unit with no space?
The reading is 350,psi
